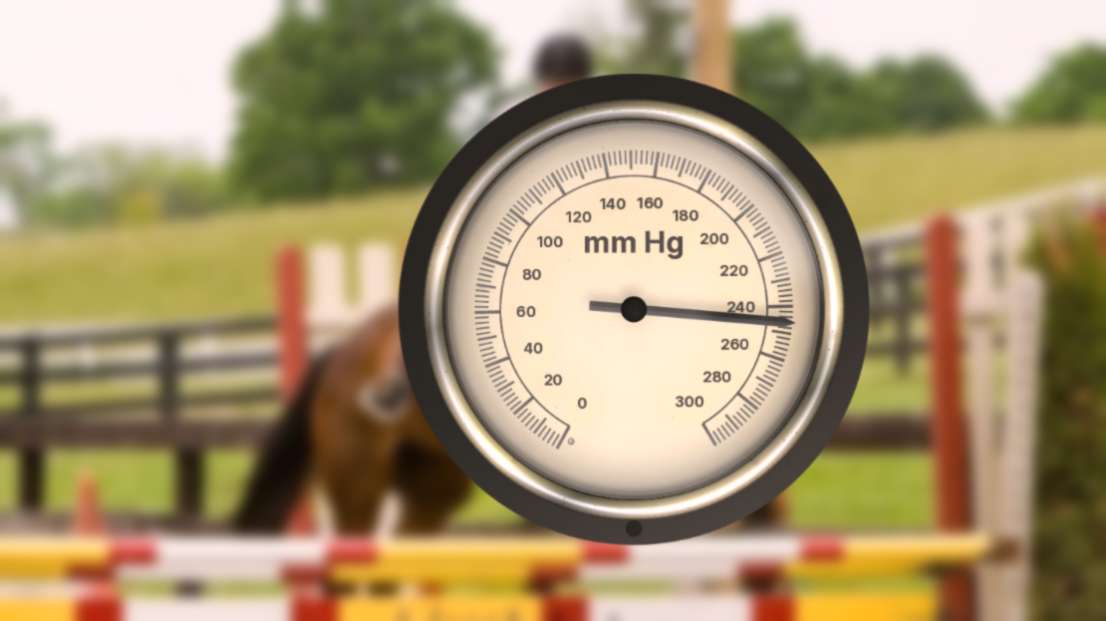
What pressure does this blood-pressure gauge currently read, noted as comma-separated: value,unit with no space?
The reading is 246,mmHg
